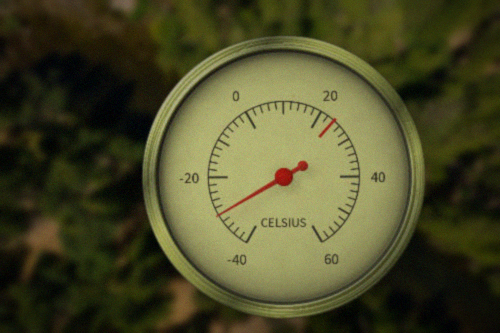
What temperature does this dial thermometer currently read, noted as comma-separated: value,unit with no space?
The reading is -30,°C
